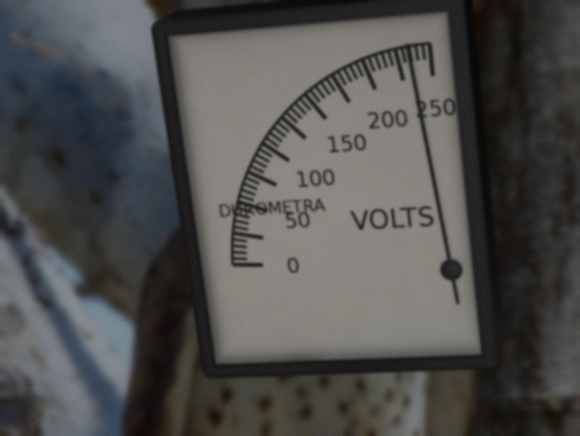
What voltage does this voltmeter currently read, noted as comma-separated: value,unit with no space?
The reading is 235,V
